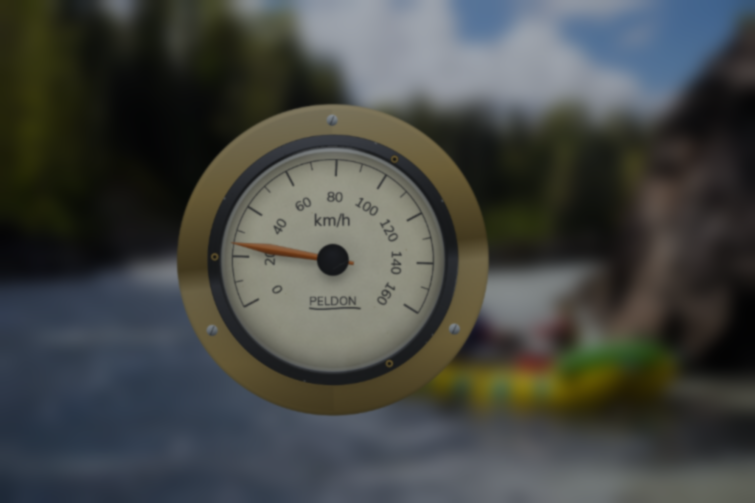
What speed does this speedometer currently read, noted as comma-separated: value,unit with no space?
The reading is 25,km/h
